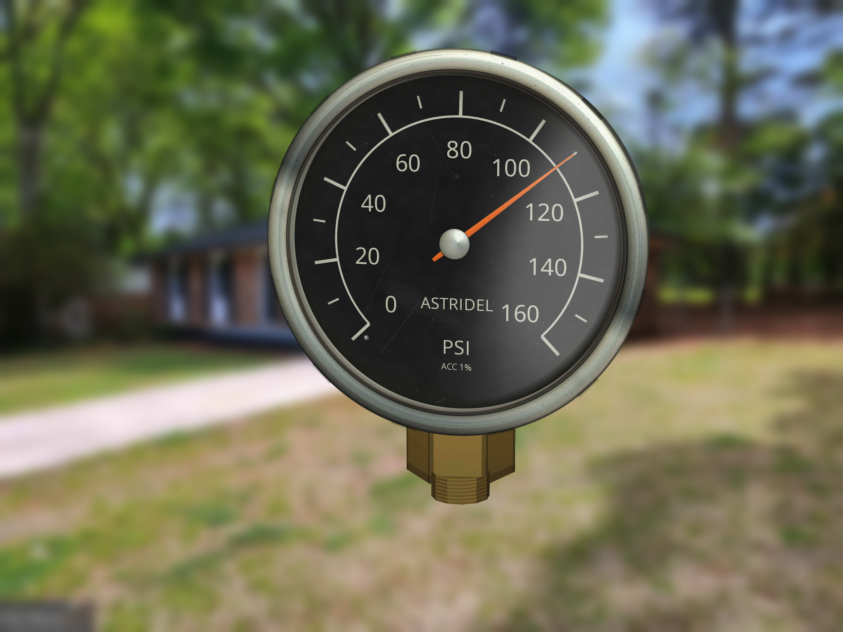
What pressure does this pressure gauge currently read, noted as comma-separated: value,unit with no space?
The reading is 110,psi
